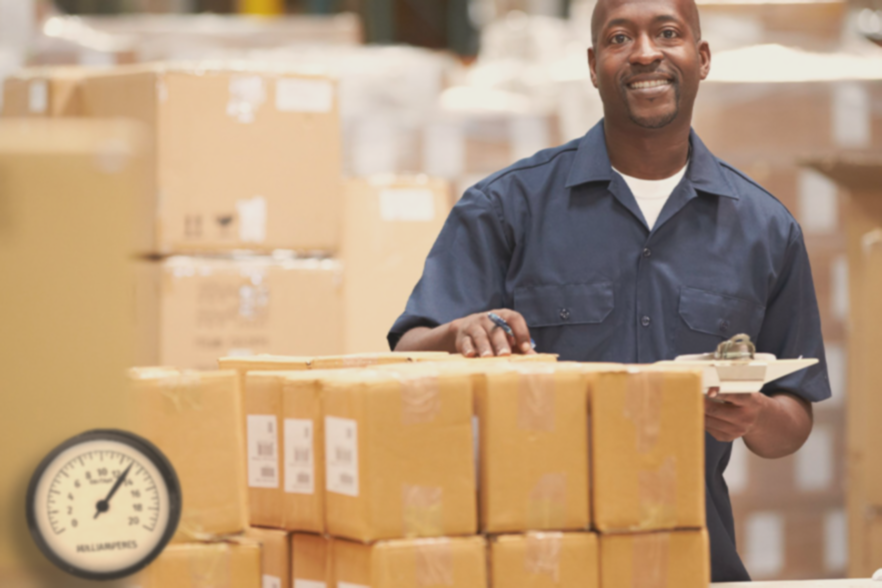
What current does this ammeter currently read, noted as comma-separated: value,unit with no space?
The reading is 13,mA
